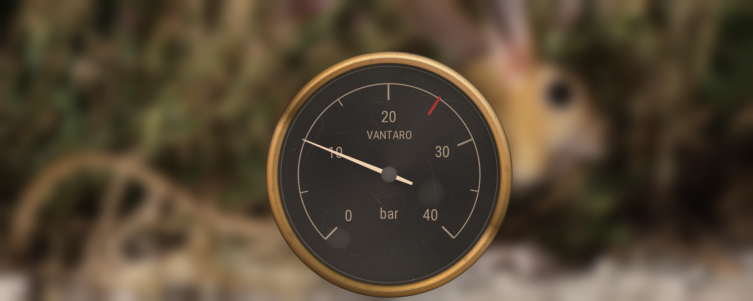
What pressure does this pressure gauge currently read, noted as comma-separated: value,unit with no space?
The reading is 10,bar
